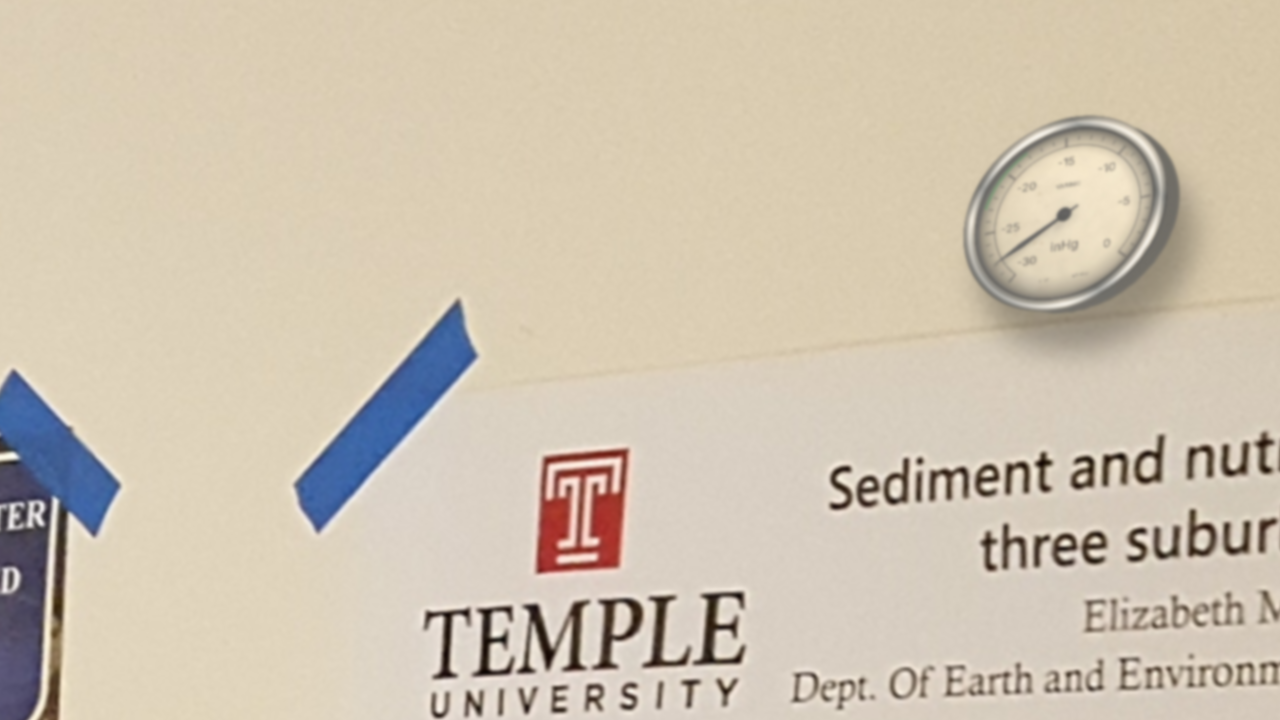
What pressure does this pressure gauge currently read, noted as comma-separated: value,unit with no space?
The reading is -28,inHg
